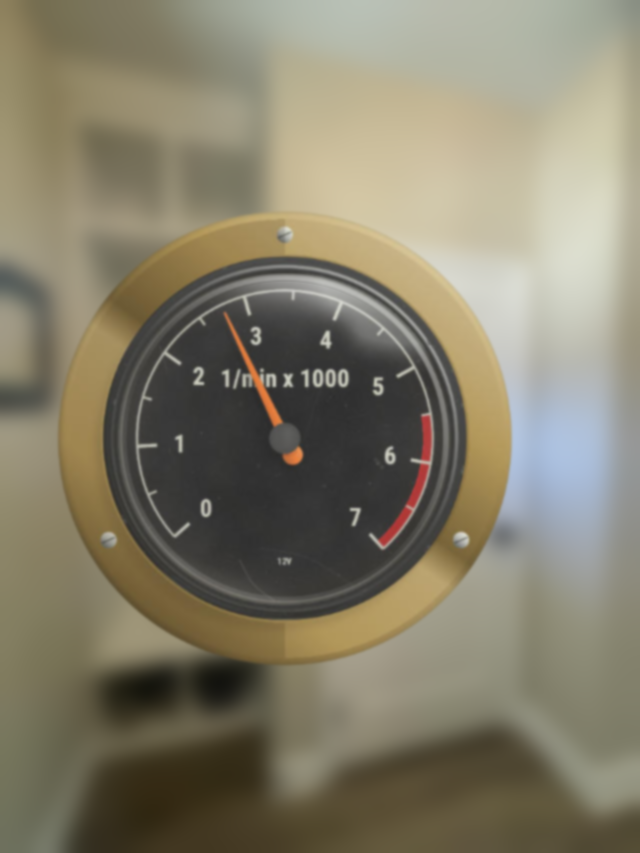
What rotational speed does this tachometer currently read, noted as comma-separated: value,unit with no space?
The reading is 2750,rpm
